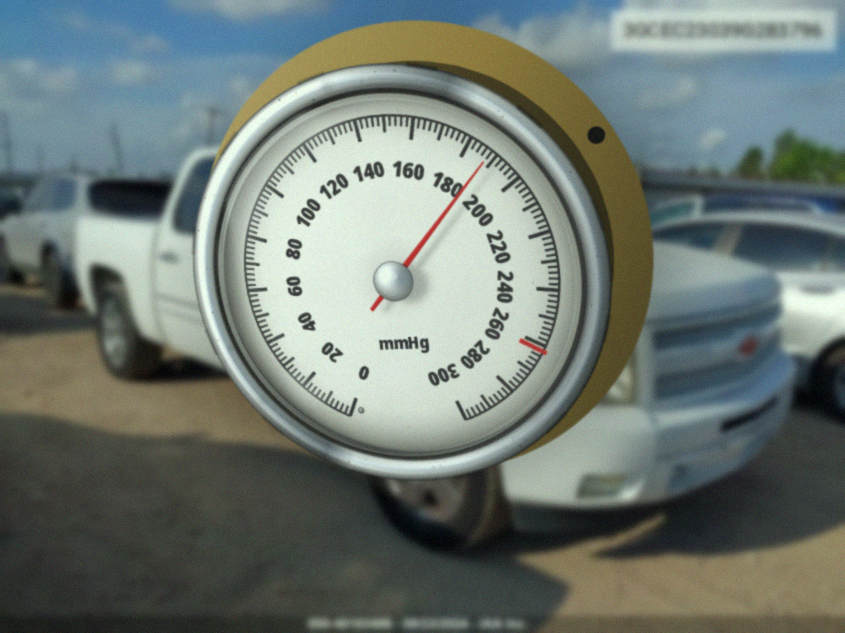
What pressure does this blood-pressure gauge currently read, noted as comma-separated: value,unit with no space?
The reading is 188,mmHg
